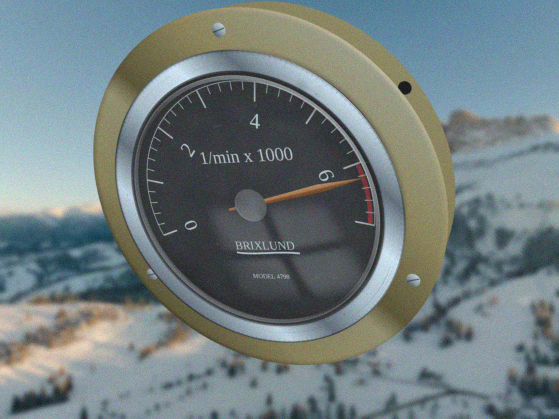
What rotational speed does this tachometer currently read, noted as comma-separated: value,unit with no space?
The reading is 6200,rpm
